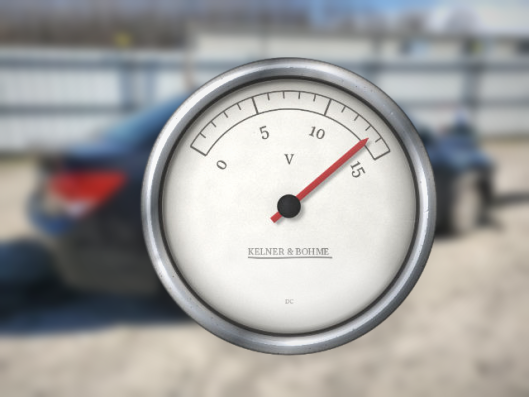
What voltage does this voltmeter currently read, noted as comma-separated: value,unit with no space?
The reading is 13.5,V
